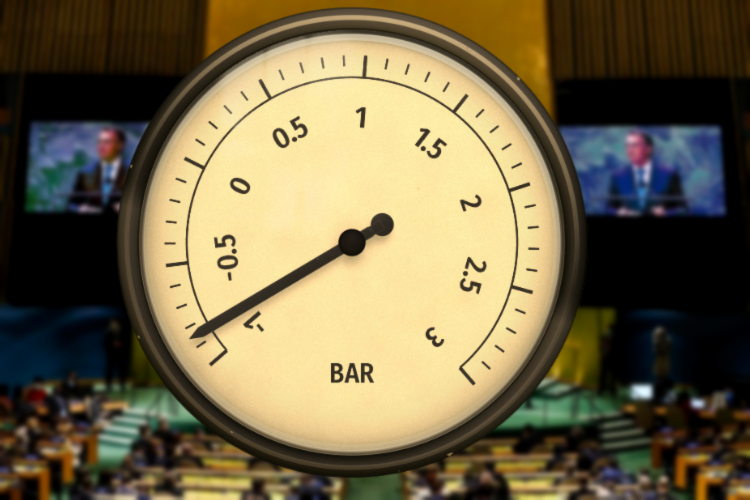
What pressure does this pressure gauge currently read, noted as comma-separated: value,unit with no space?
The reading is -0.85,bar
